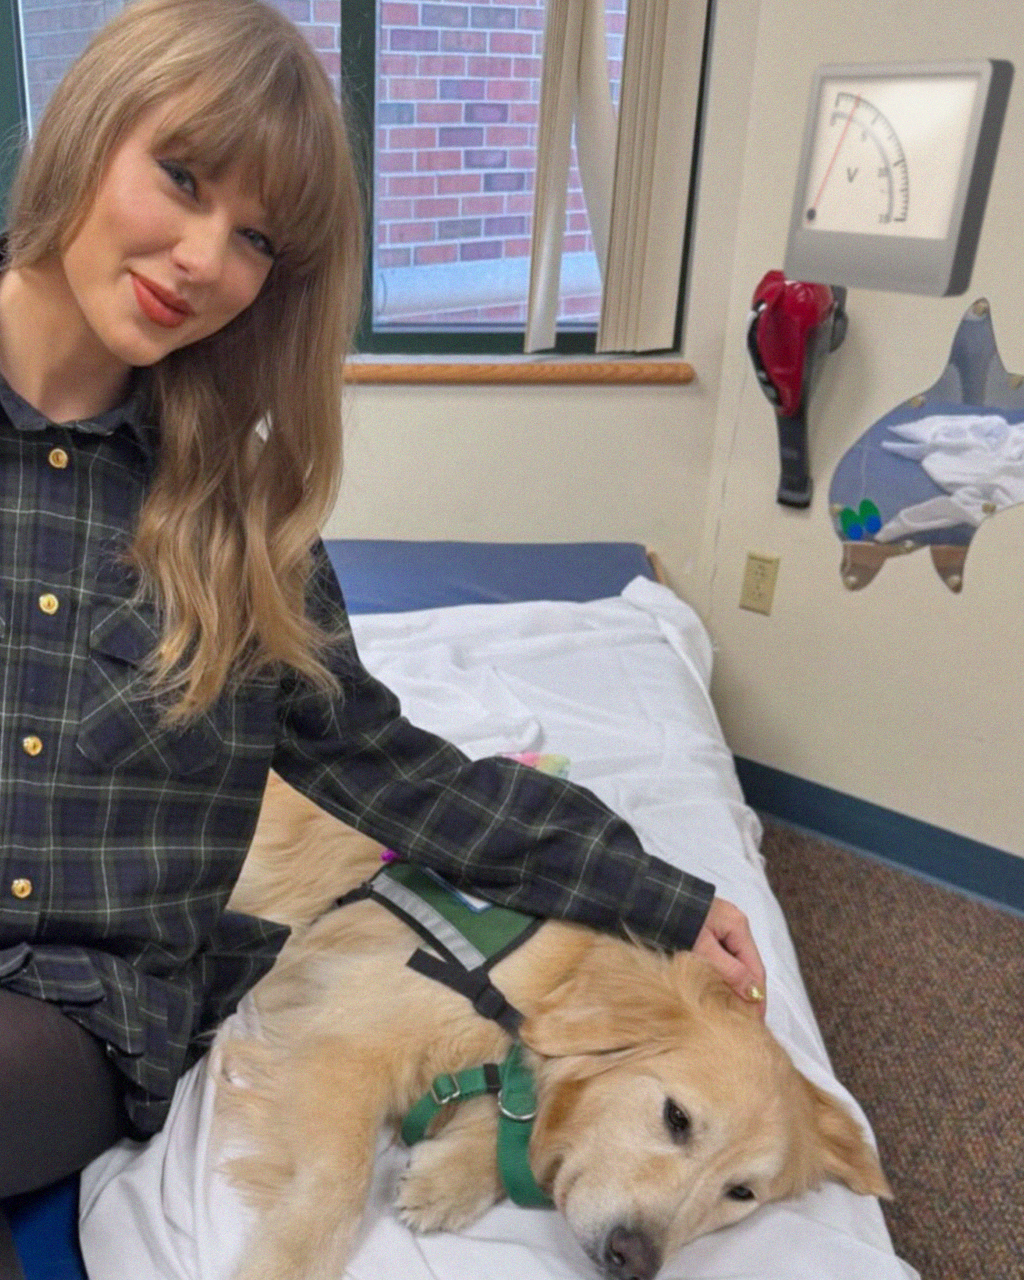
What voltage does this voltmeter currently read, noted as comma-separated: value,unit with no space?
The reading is 2.5,V
